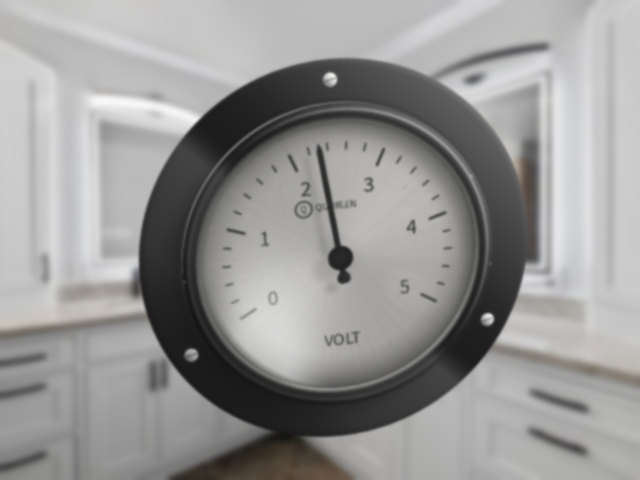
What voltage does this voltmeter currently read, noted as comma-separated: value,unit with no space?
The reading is 2.3,V
